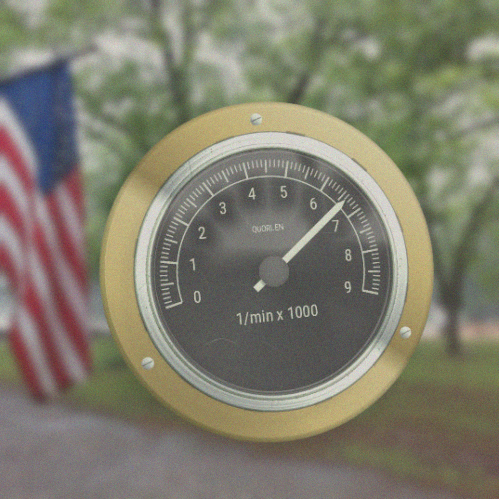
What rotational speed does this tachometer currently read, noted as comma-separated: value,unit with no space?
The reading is 6600,rpm
